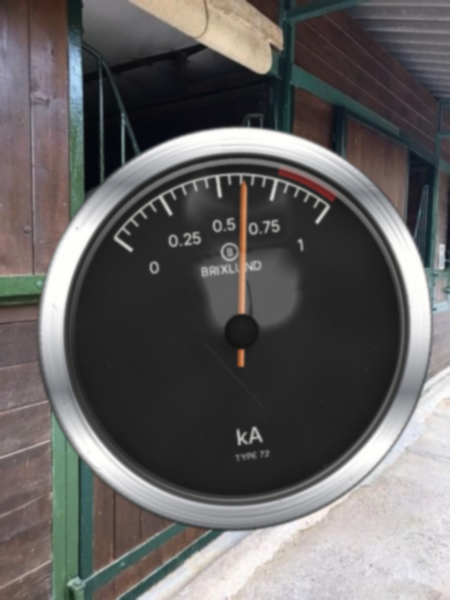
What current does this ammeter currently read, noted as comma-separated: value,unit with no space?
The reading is 0.6,kA
